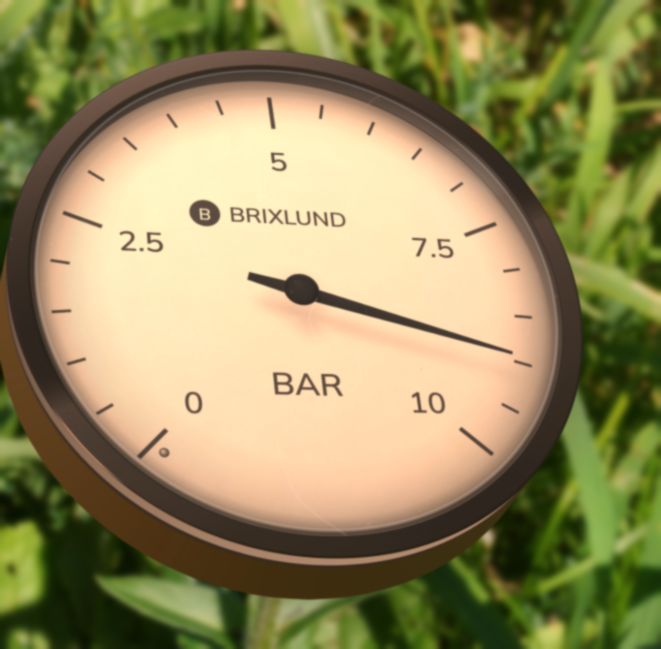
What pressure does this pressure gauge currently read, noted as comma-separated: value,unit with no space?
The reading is 9,bar
